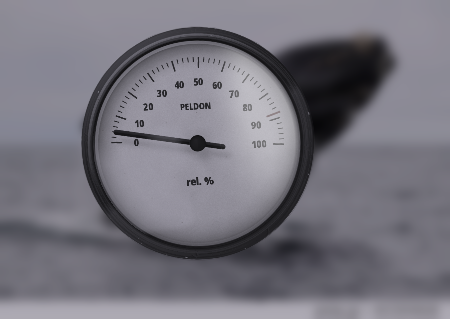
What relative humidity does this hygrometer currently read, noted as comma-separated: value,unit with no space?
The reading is 4,%
